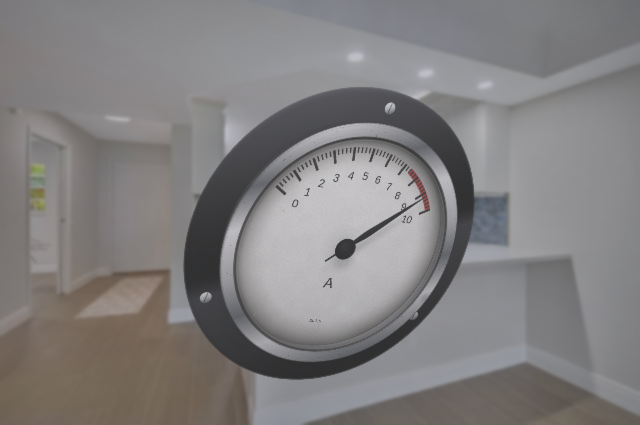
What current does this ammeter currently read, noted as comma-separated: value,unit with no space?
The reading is 9,A
